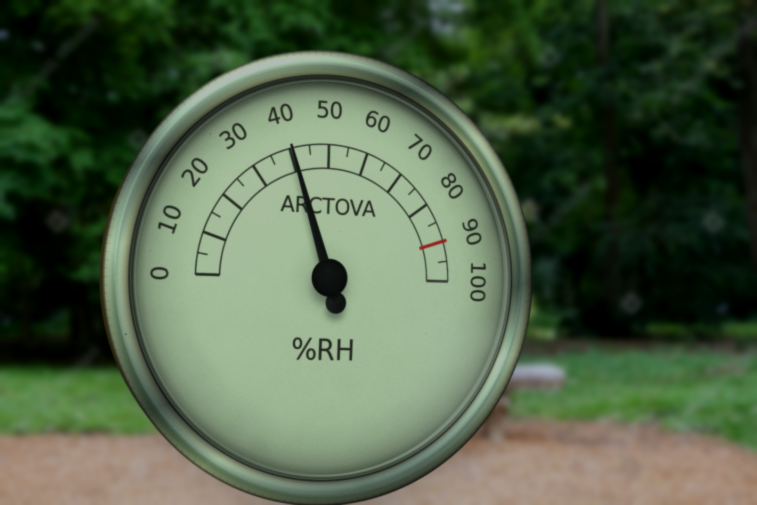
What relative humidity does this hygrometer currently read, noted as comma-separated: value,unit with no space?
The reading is 40,%
